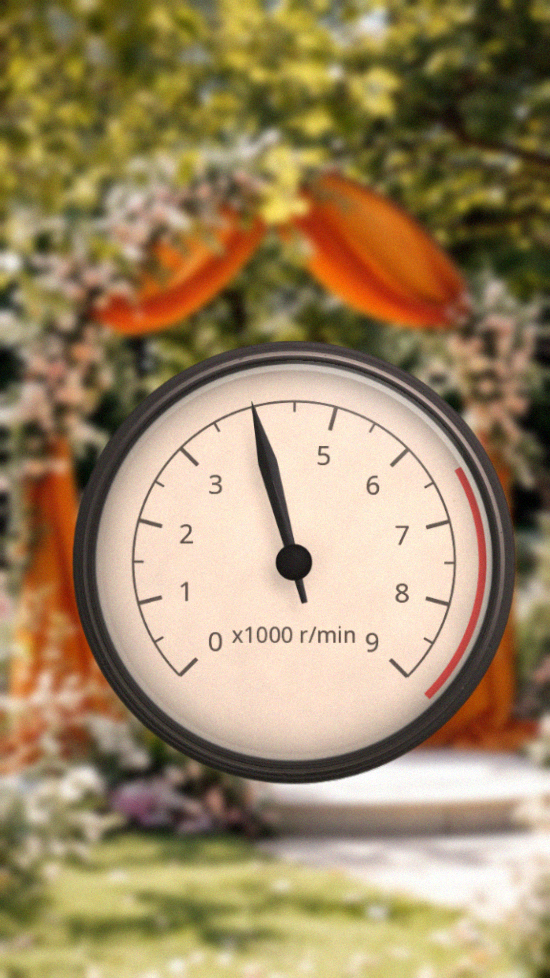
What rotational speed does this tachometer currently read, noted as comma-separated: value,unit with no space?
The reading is 4000,rpm
